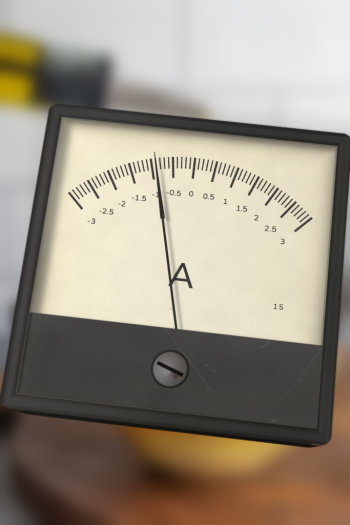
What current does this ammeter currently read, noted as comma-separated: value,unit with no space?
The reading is -0.9,A
